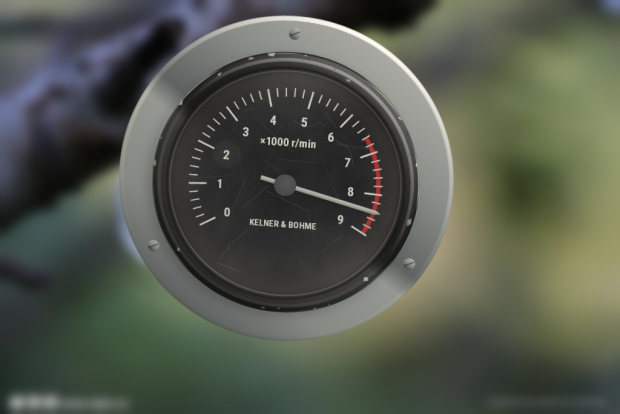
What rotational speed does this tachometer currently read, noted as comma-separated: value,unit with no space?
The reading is 8400,rpm
